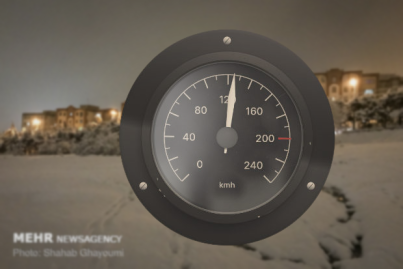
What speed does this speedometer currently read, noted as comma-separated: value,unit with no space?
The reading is 125,km/h
